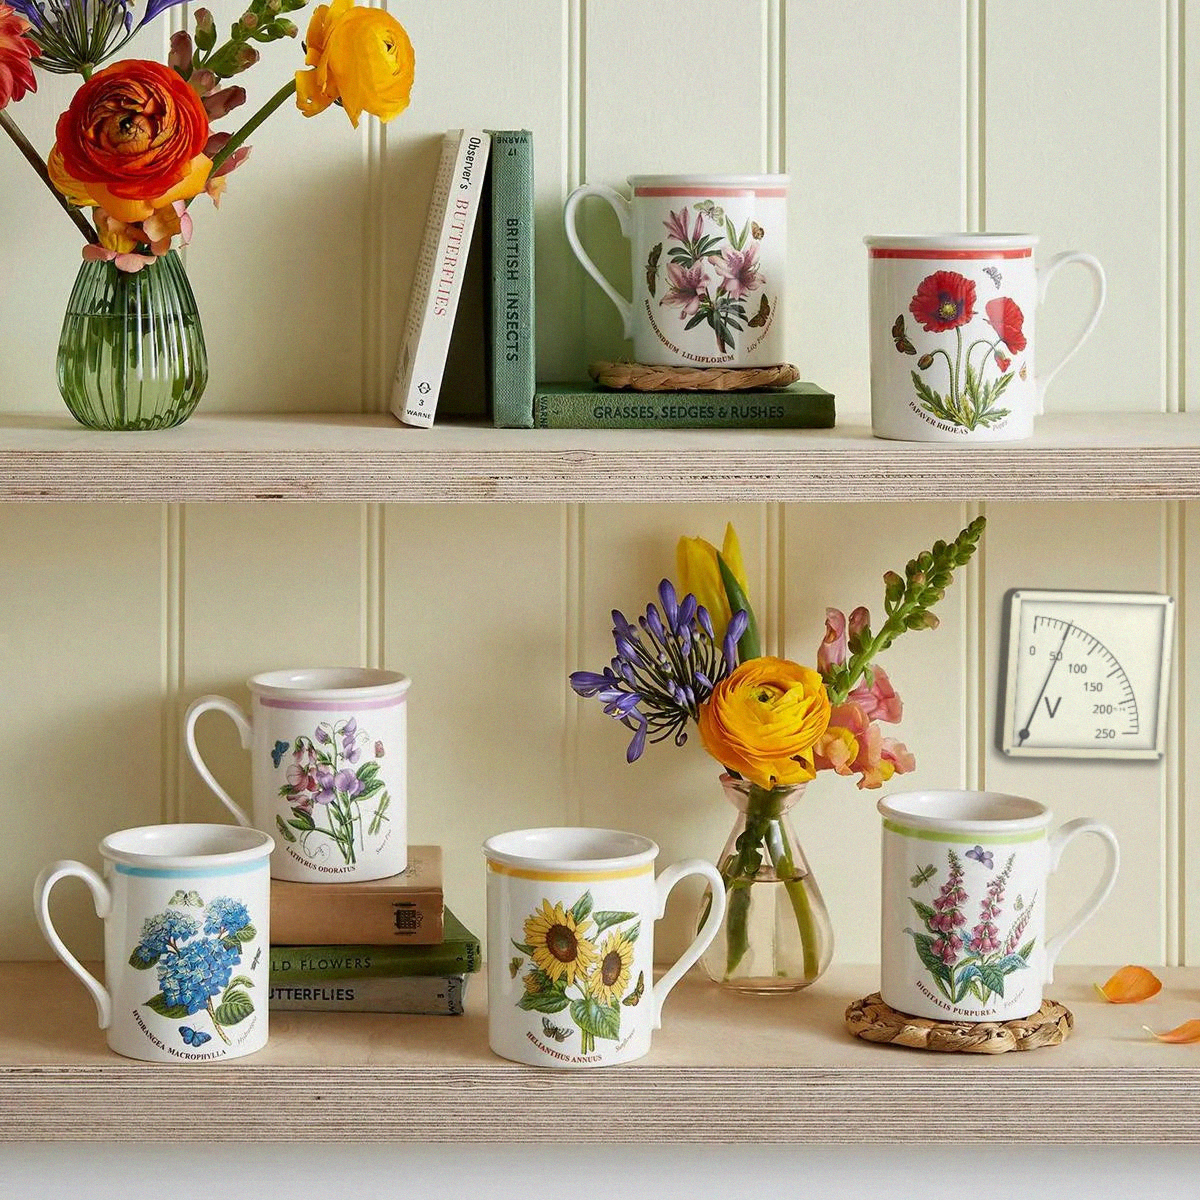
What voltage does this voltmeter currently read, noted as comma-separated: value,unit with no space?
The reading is 50,V
